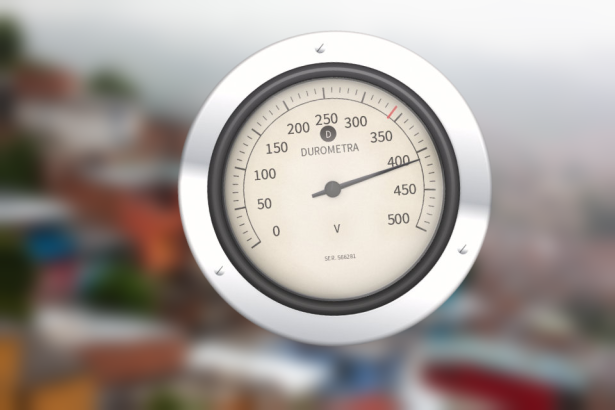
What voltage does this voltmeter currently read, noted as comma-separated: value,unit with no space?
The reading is 410,V
